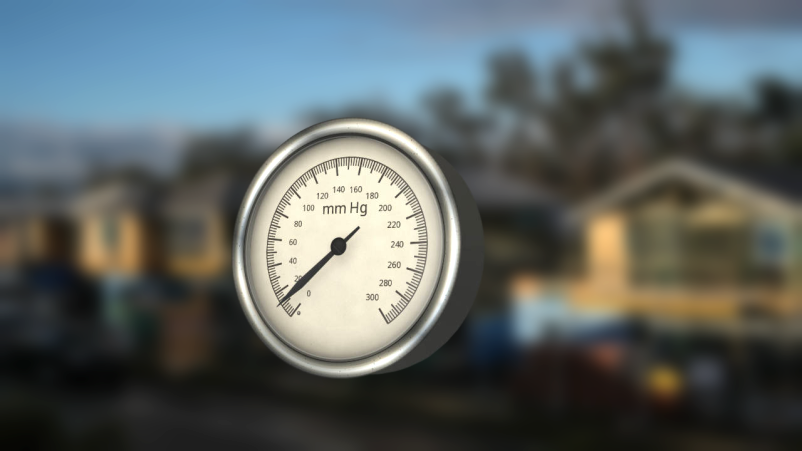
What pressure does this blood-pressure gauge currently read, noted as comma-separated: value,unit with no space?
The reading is 10,mmHg
